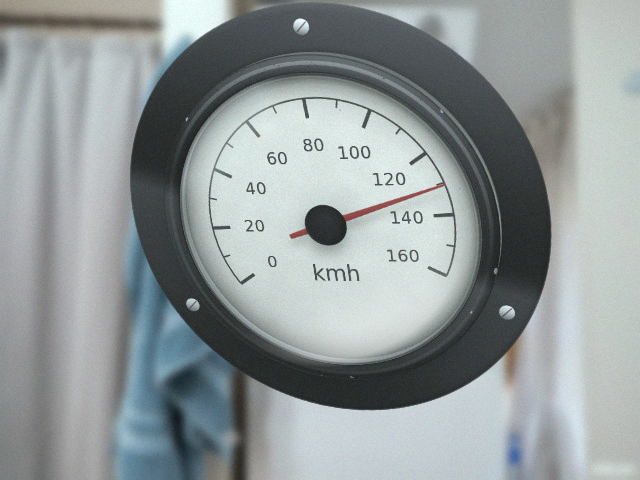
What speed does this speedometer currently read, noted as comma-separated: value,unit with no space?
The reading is 130,km/h
